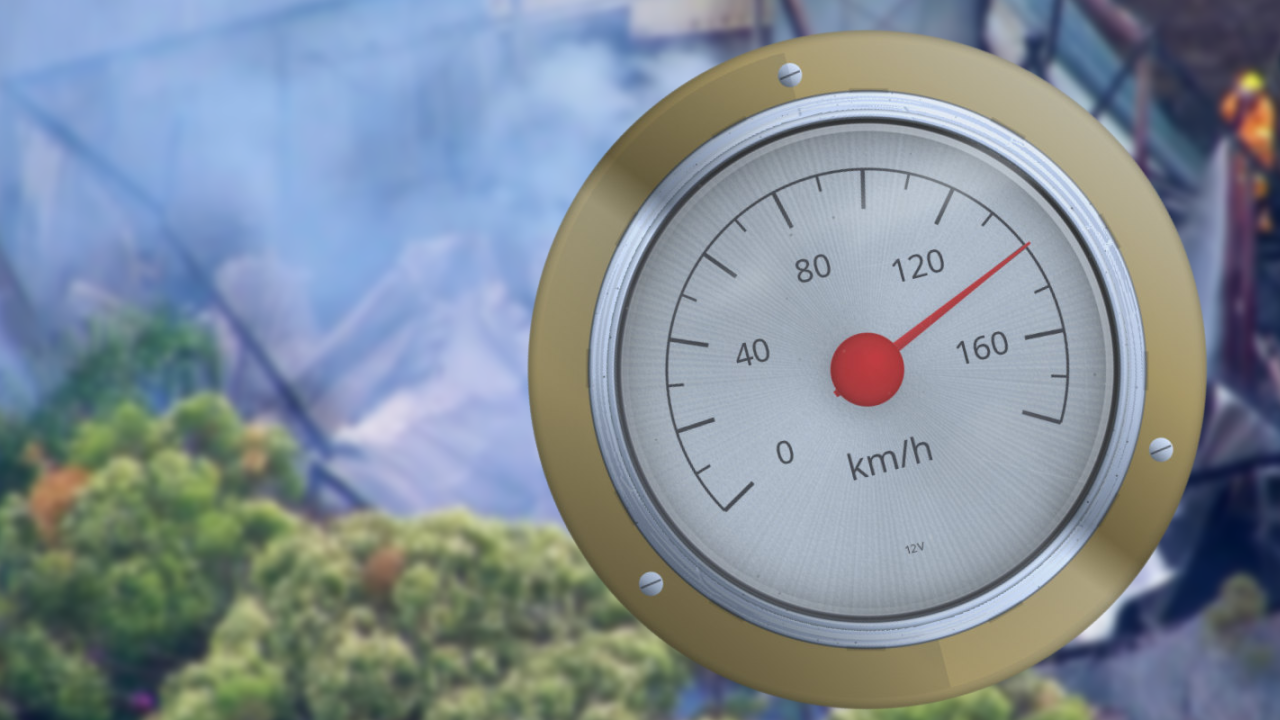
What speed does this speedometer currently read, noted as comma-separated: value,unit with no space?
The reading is 140,km/h
